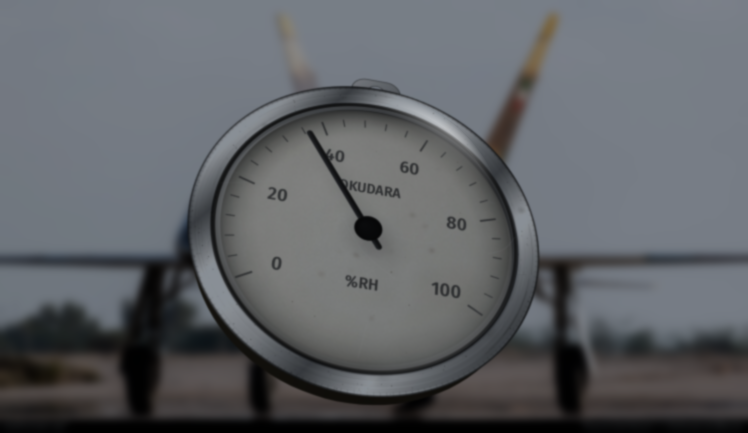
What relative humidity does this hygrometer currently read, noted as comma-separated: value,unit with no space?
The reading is 36,%
